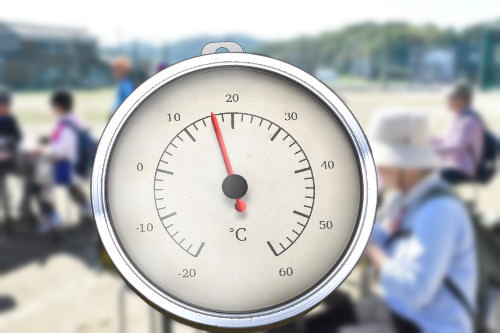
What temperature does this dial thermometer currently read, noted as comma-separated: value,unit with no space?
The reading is 16,°C
